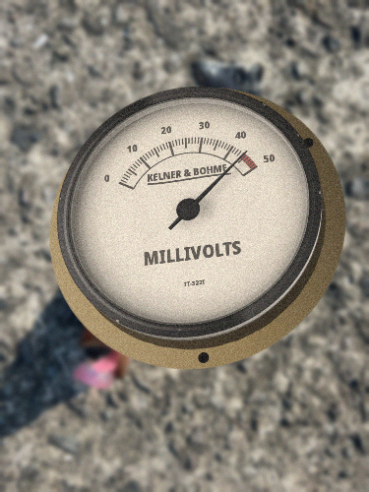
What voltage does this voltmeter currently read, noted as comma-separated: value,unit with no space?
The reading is 45,mV
